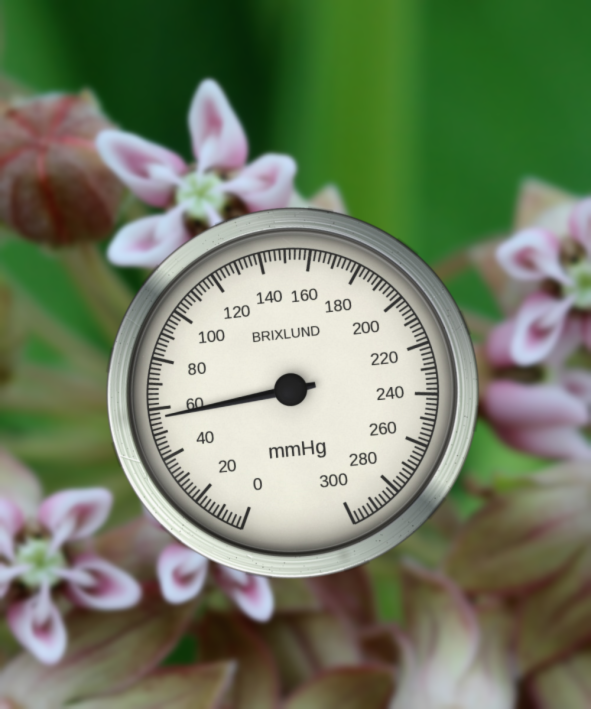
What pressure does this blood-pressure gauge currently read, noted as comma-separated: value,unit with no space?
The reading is 56,mmHg
